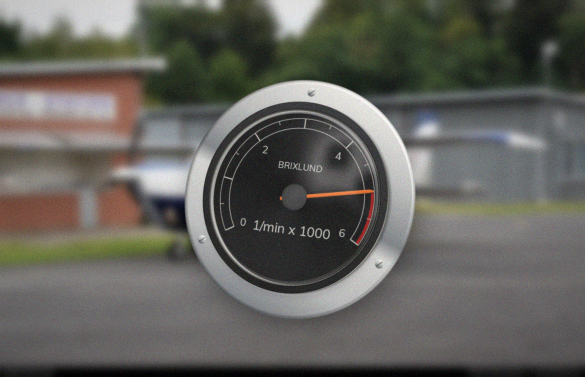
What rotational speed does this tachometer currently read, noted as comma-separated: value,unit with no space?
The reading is 5000,rpm
